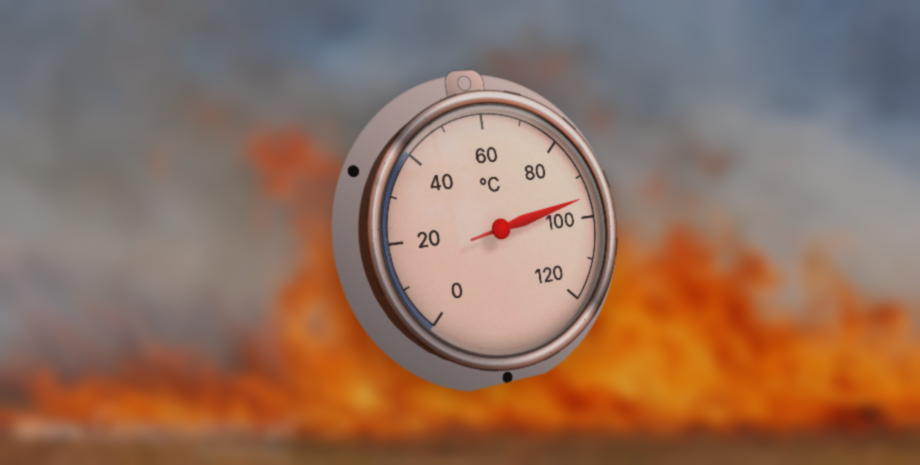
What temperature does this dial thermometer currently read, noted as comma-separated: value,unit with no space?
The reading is 95,°C
